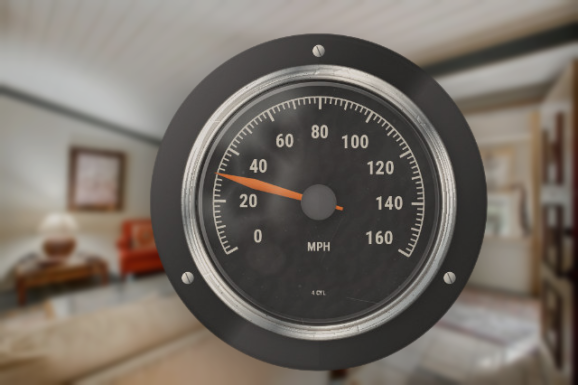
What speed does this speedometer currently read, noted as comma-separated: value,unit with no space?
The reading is 30,mph
